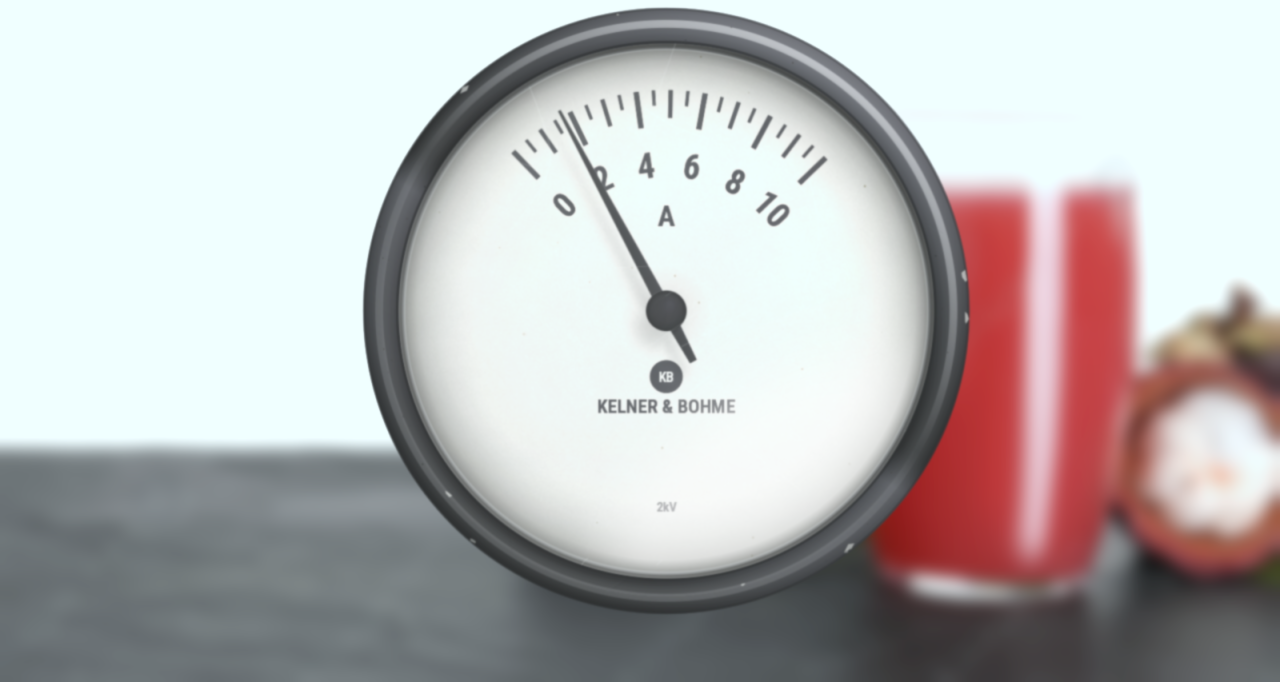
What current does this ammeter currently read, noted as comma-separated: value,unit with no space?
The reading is 1.75,A
